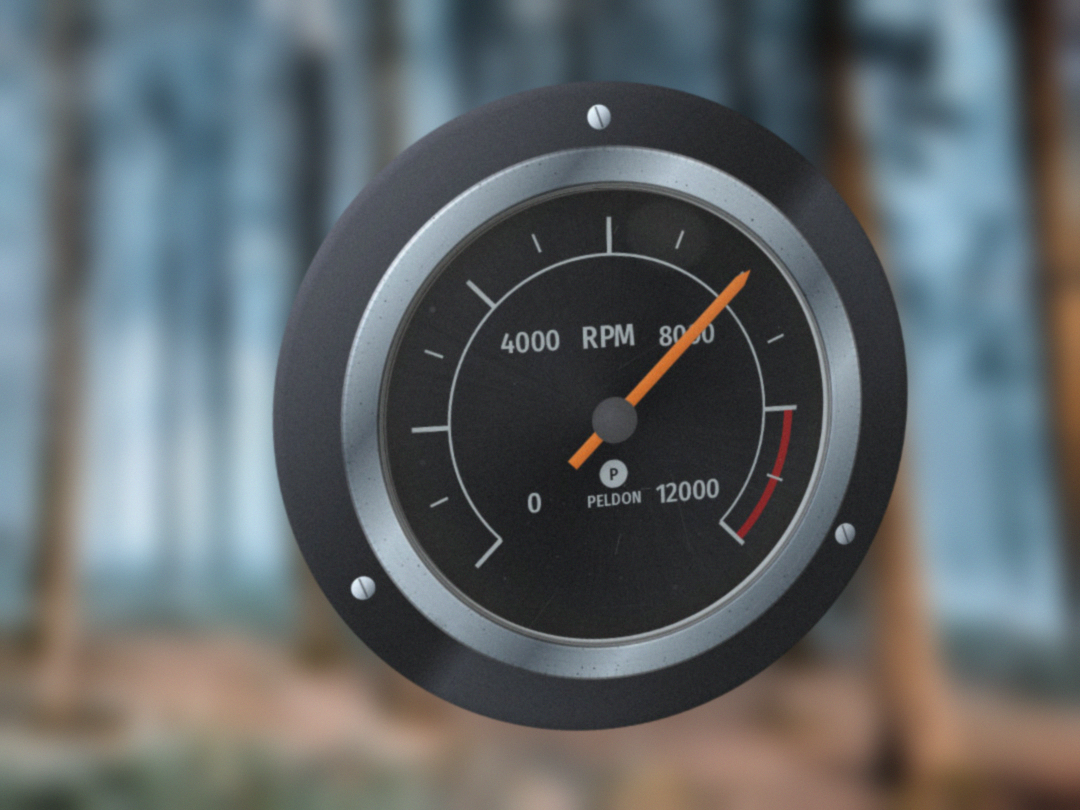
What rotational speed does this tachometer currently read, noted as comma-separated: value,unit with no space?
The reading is 8000,rpm
